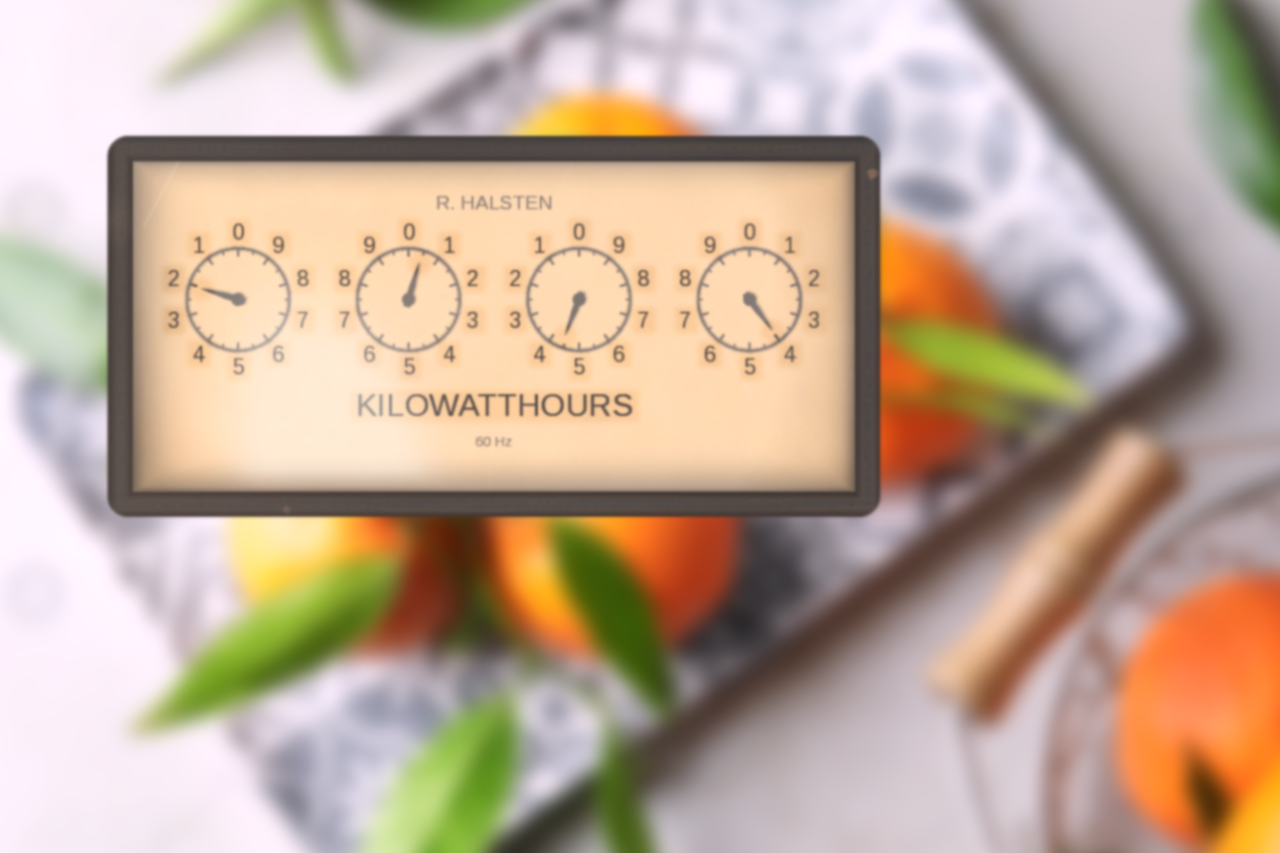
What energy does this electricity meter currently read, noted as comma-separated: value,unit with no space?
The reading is 2044,kWh
